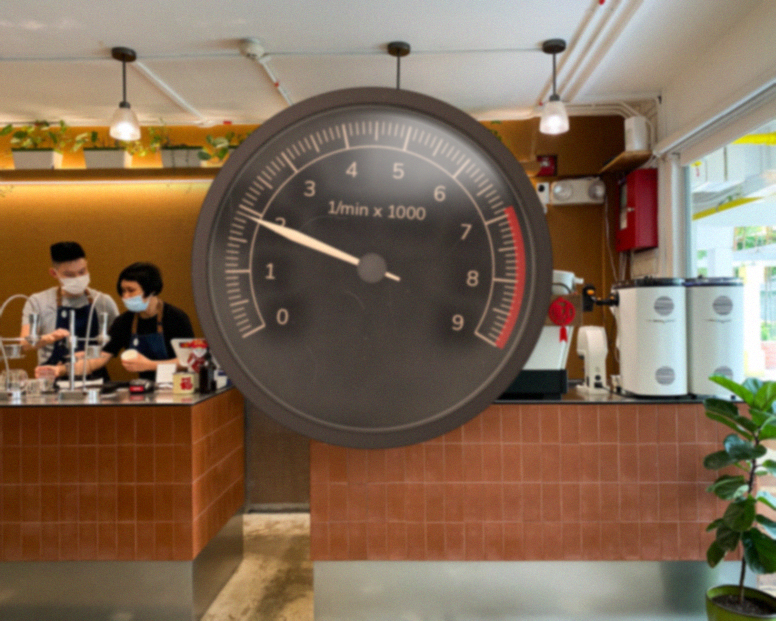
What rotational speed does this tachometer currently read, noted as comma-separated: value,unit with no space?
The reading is 1900,rpm
